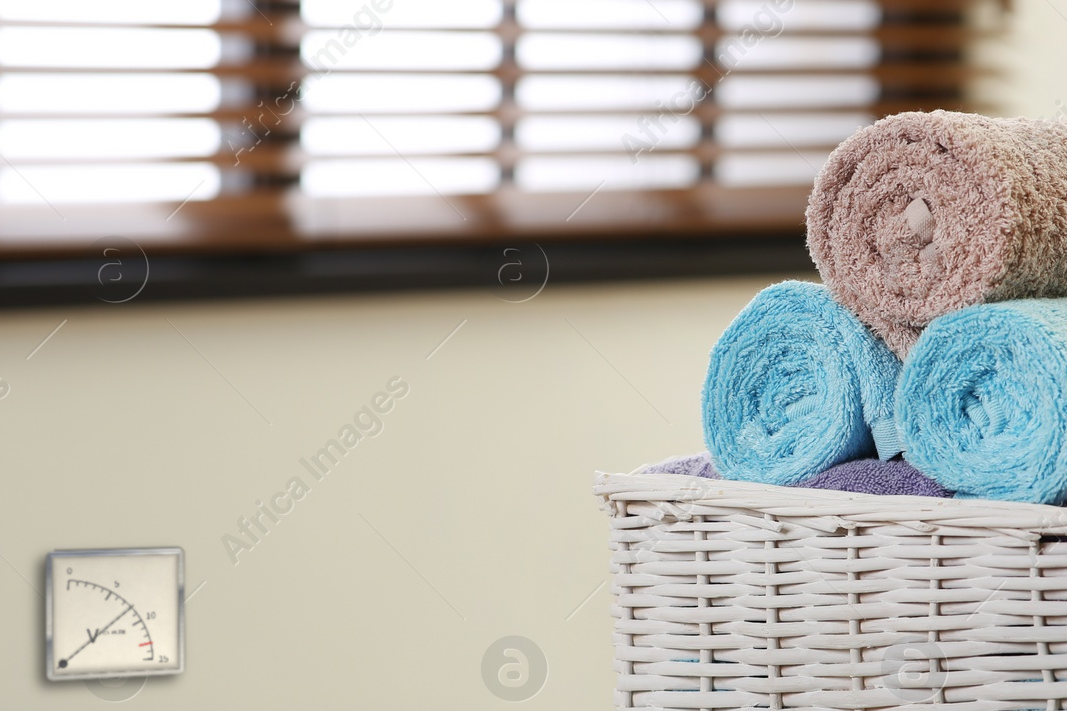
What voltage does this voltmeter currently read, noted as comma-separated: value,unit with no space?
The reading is 8,V
